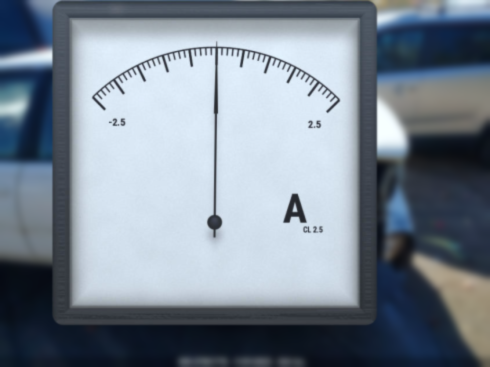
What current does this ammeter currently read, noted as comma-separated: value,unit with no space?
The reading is 0,A
